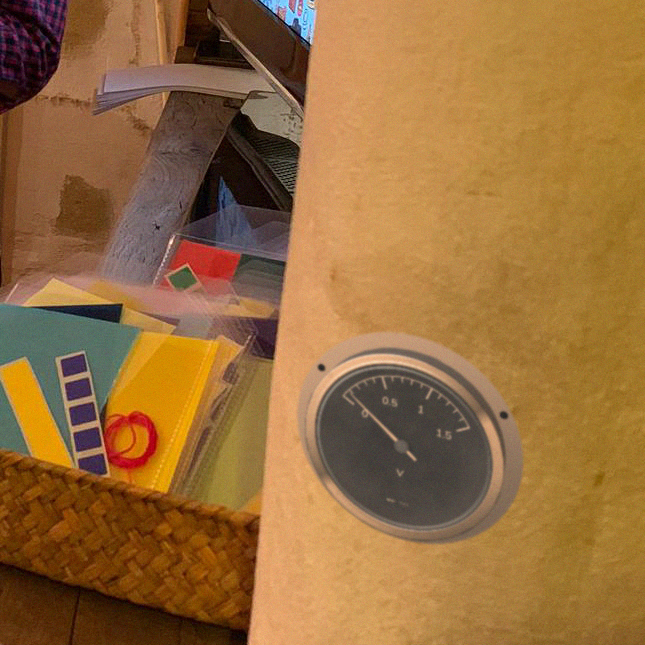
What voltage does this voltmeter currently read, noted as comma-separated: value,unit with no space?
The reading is 0.1,V
